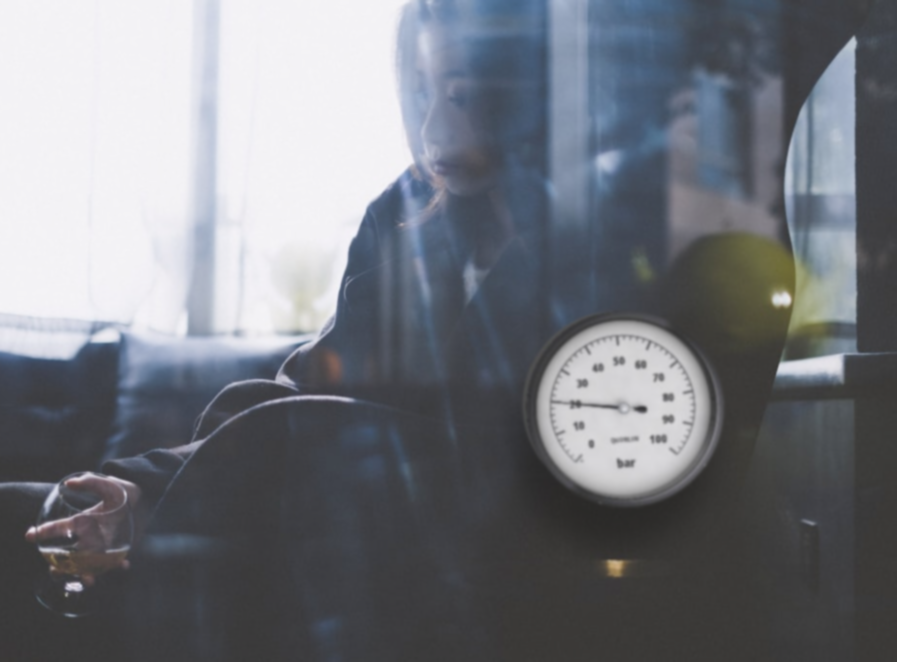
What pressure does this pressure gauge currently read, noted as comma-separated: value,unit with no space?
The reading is 20,bar
